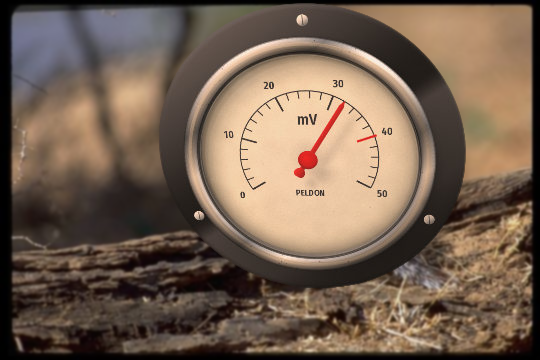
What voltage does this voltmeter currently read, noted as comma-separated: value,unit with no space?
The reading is 32,mV
